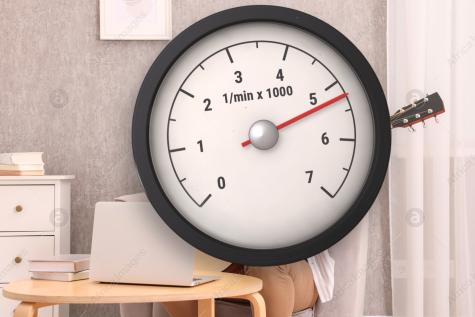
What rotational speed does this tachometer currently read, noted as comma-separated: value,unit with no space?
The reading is 5250,rpm
